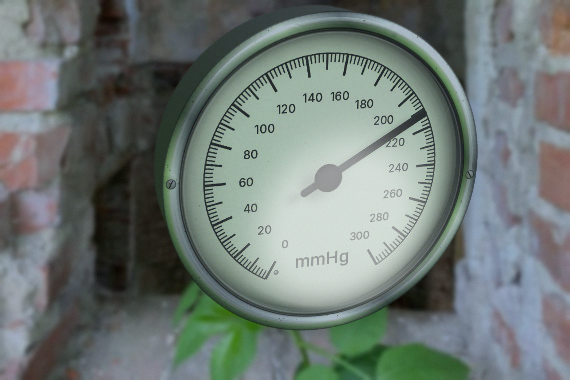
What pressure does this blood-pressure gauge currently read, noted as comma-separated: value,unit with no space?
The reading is 210,mmHg
